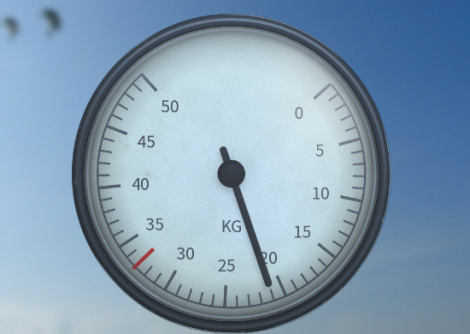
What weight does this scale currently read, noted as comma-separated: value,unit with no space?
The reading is 21,kg
